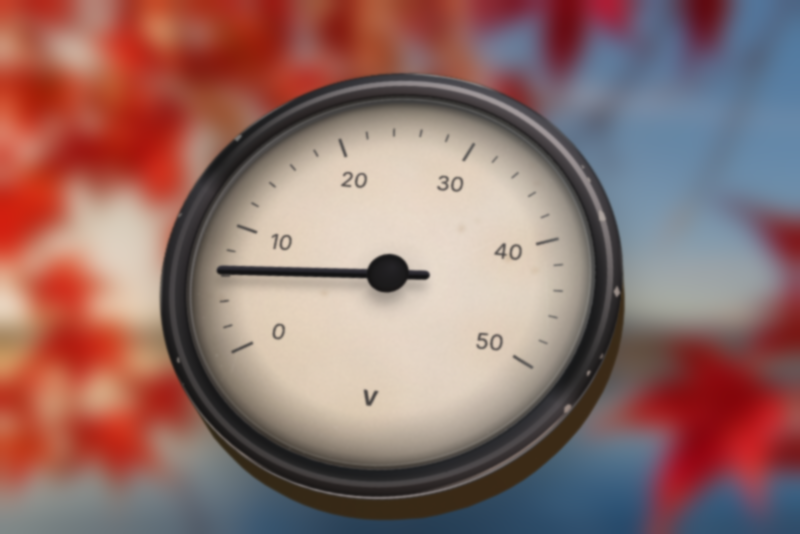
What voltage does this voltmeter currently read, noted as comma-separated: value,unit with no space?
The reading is 6,V
